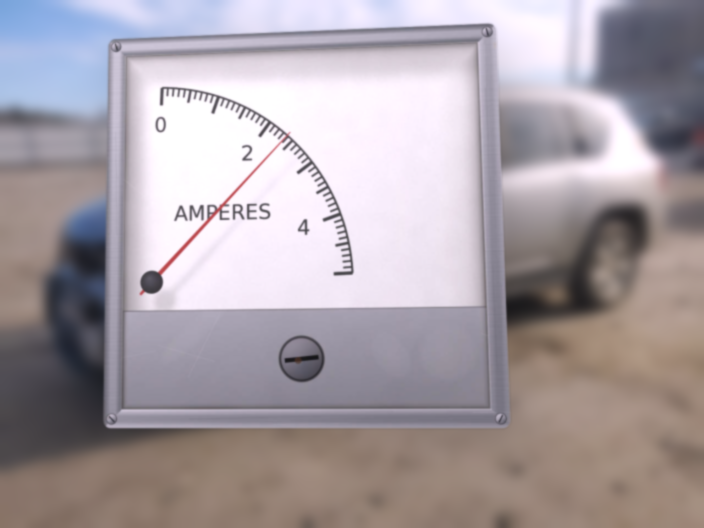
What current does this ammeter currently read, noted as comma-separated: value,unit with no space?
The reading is 2.4,A
